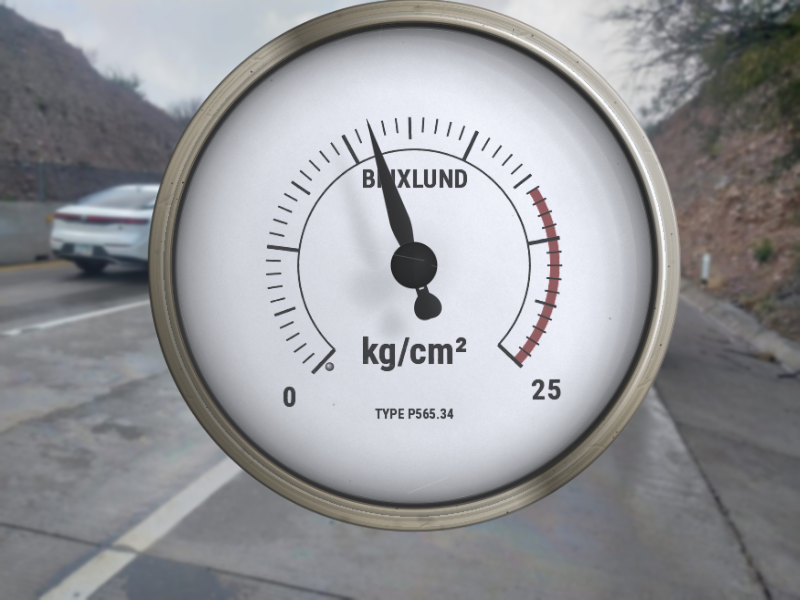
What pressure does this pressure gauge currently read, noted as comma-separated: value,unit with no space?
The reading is 11,kg/cm²
